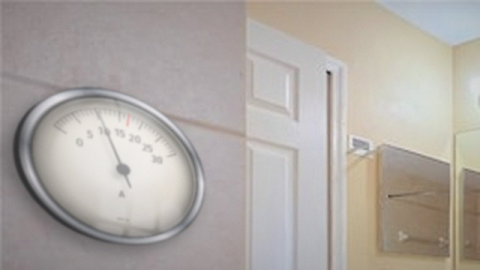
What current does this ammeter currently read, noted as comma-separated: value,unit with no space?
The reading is 10,A
